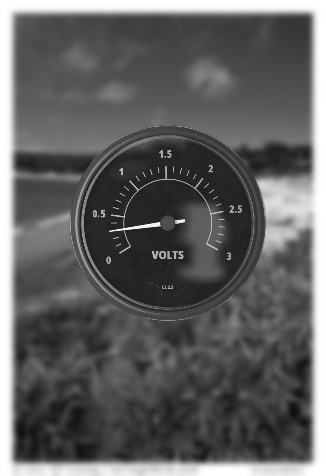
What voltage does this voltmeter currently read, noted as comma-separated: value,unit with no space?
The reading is 0.3,V
